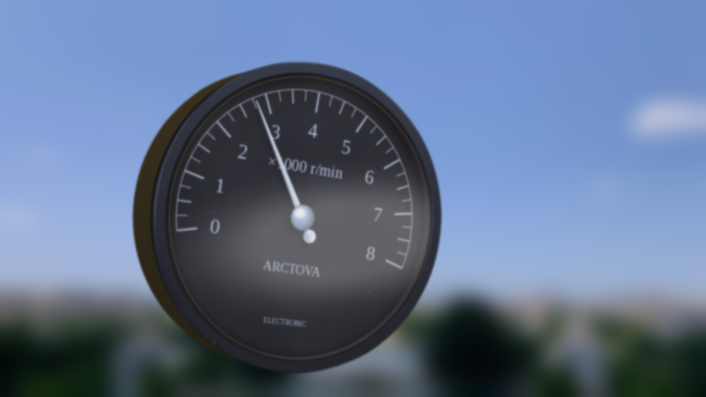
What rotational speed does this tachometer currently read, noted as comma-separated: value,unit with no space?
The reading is 2750,rpm
